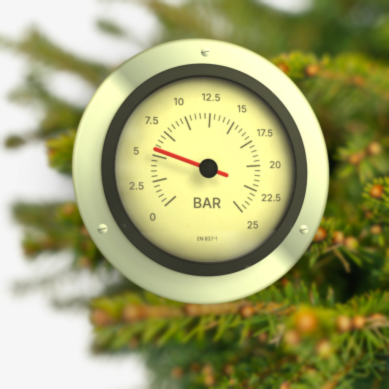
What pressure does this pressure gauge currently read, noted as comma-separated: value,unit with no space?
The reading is 5.5,bar
